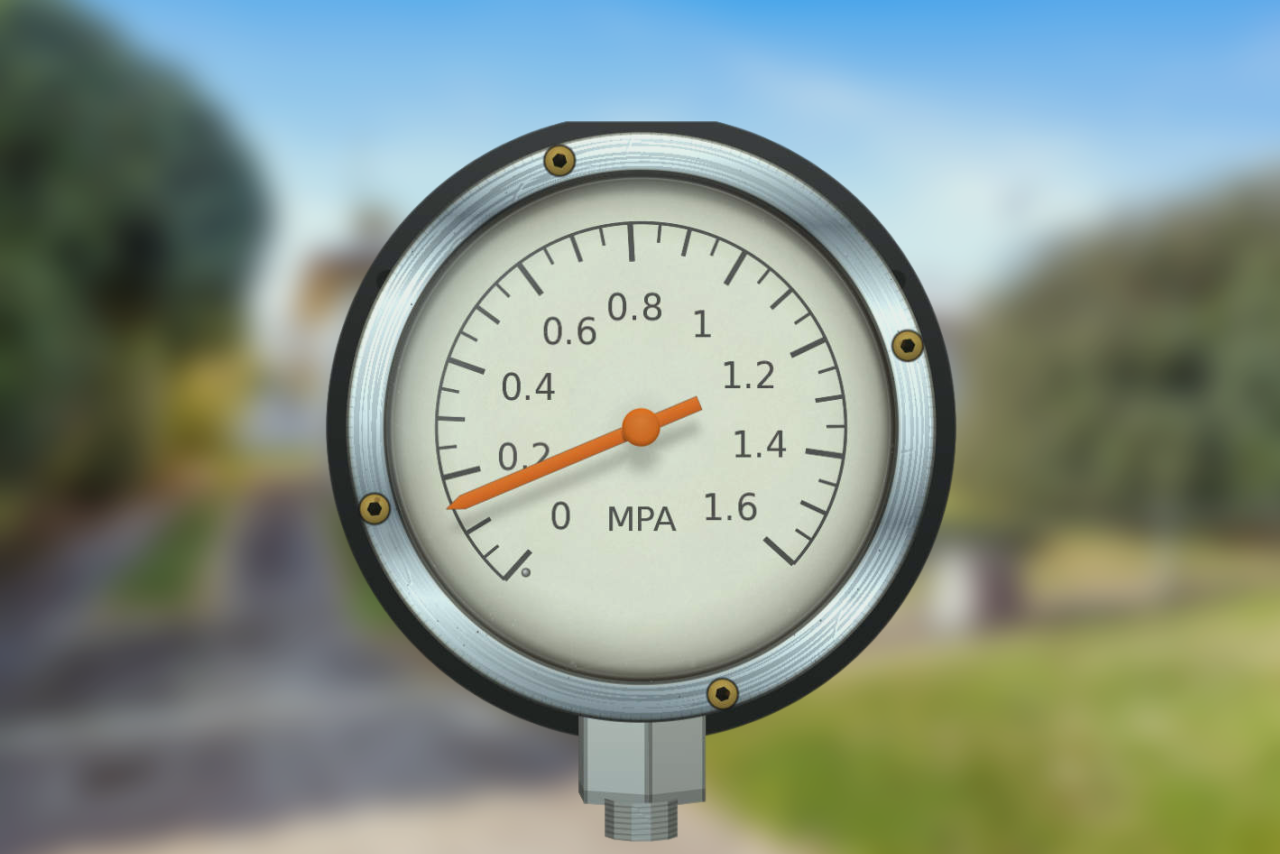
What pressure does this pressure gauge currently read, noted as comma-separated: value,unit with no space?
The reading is 0.15,MPa
